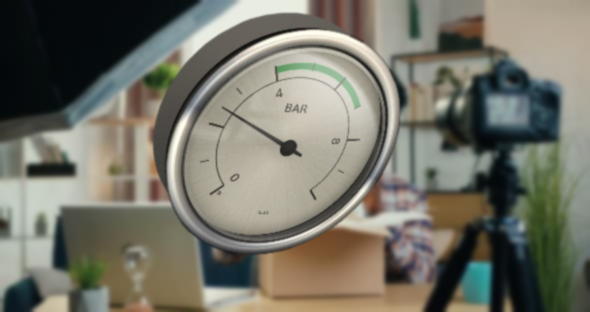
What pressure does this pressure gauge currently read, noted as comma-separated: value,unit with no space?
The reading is 2.5,bar
